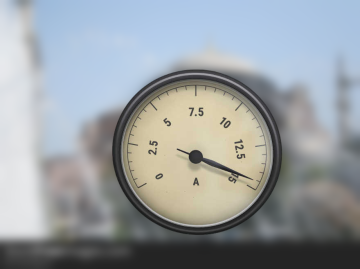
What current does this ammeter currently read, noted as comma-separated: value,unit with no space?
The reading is 14.5,A
